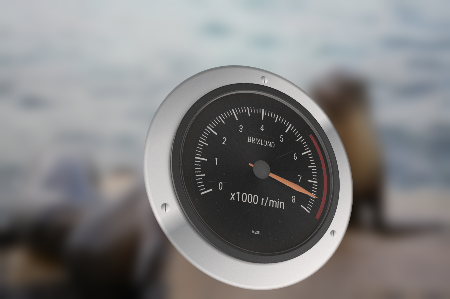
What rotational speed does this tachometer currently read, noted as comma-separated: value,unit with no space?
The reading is 7500,rpm
